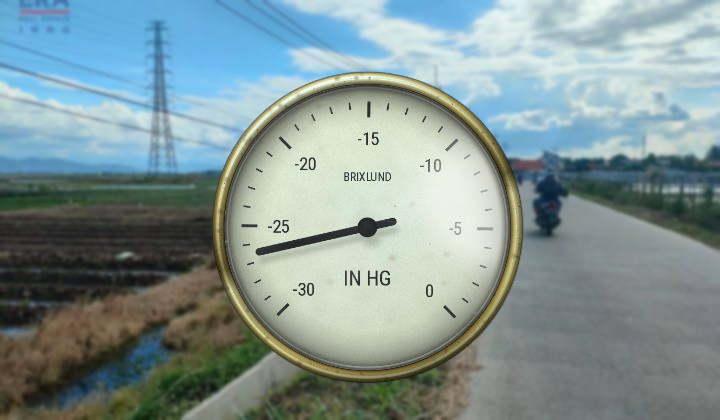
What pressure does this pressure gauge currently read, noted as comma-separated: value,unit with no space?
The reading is -26.5,inHg
